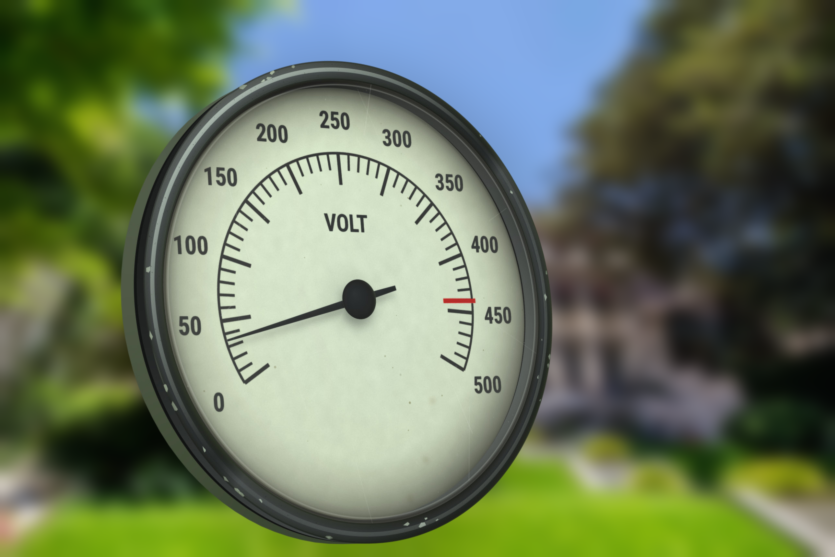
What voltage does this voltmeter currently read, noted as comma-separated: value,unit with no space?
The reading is 35,V
